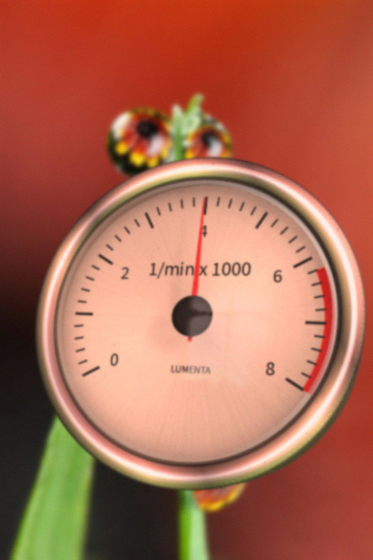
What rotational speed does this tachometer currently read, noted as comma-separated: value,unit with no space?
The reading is 4000,rpm
